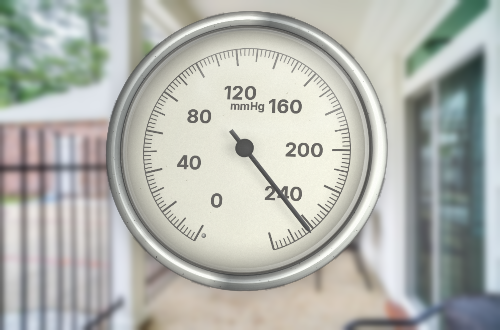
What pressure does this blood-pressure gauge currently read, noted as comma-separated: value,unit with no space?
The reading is 242,mmHg
